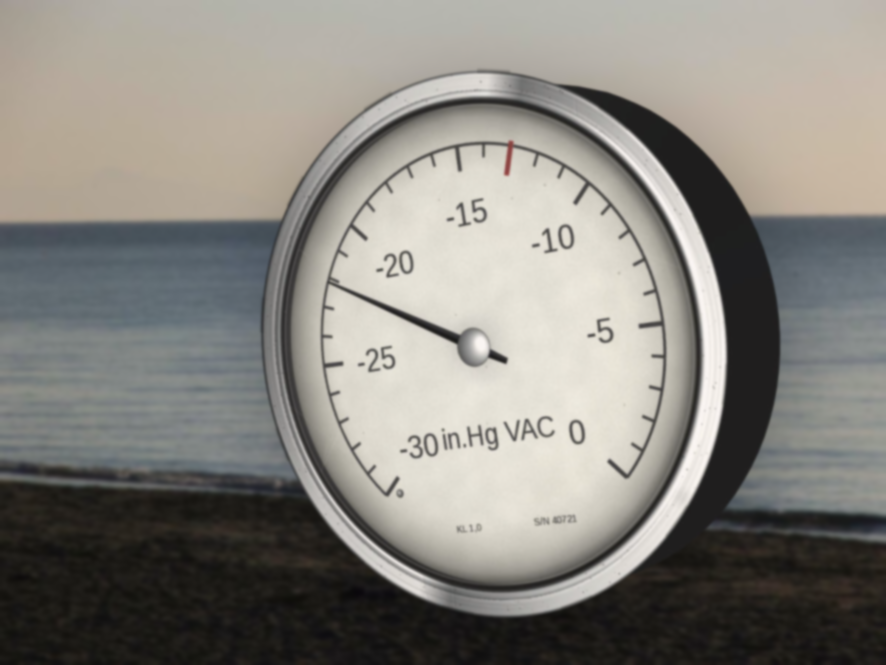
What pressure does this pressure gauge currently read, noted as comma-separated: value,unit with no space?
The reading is -22,inHg
